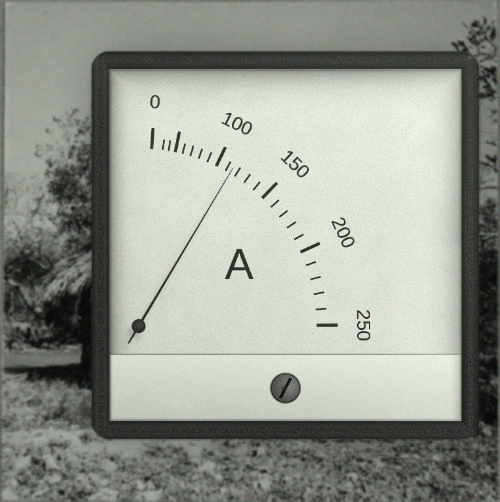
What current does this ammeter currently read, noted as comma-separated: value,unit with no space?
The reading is 115,A
